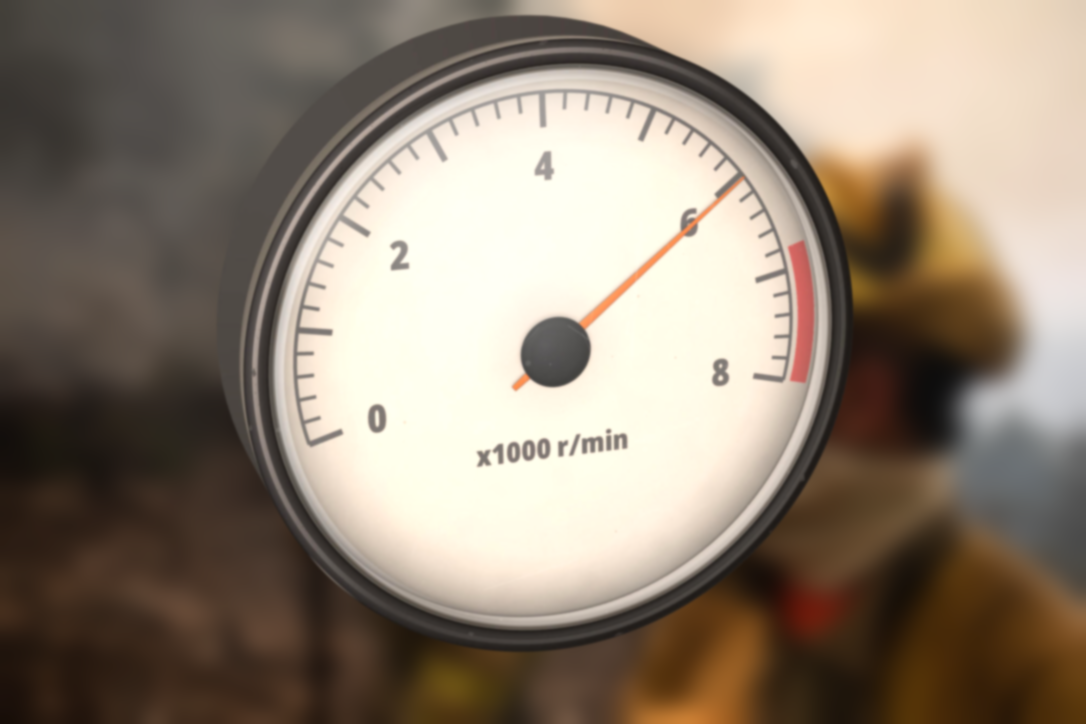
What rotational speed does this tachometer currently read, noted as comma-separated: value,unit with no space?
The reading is 6000,rpm
